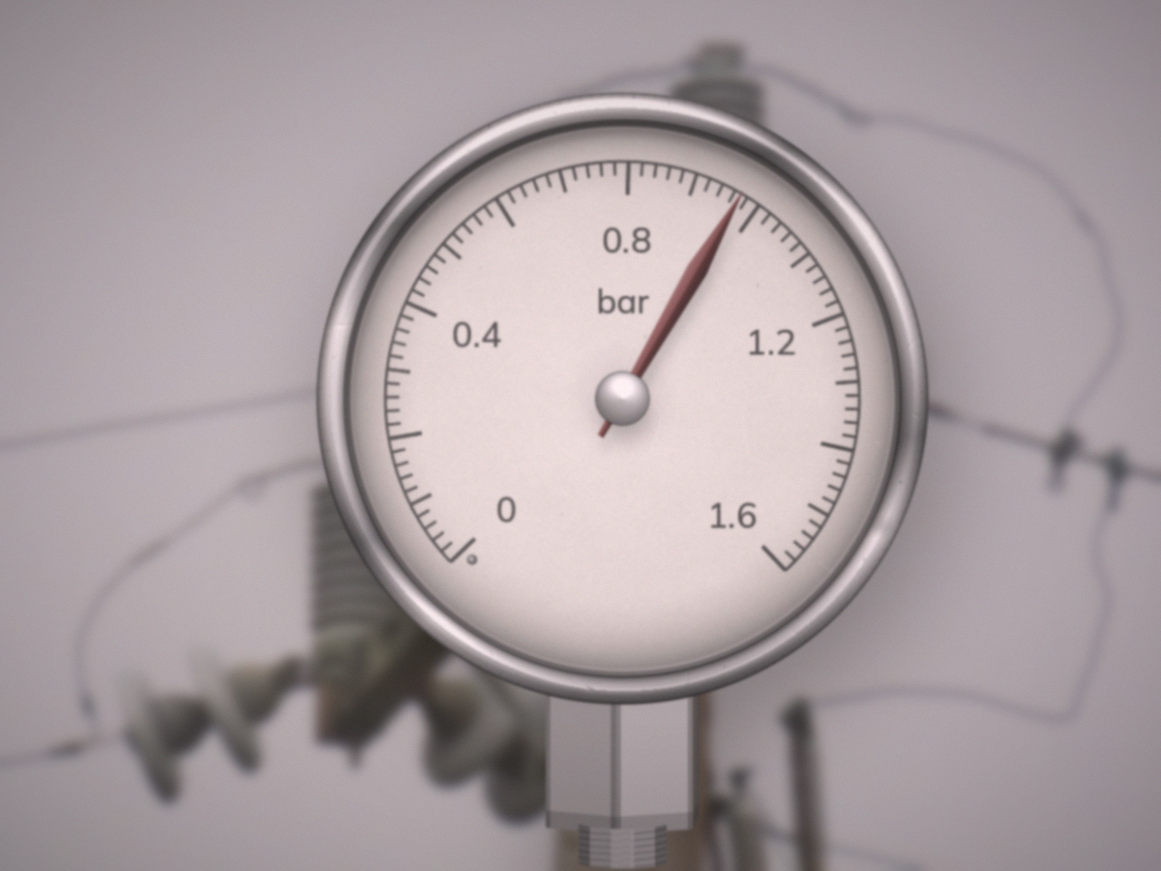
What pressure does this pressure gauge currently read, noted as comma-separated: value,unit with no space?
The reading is 0.97,bar
